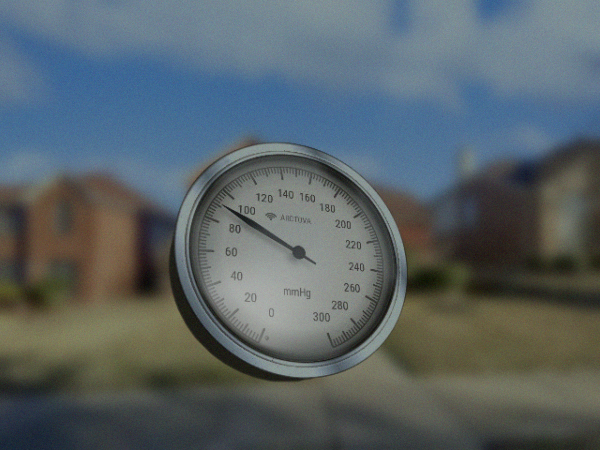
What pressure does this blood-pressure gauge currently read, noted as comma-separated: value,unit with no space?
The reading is 90,mmHg
